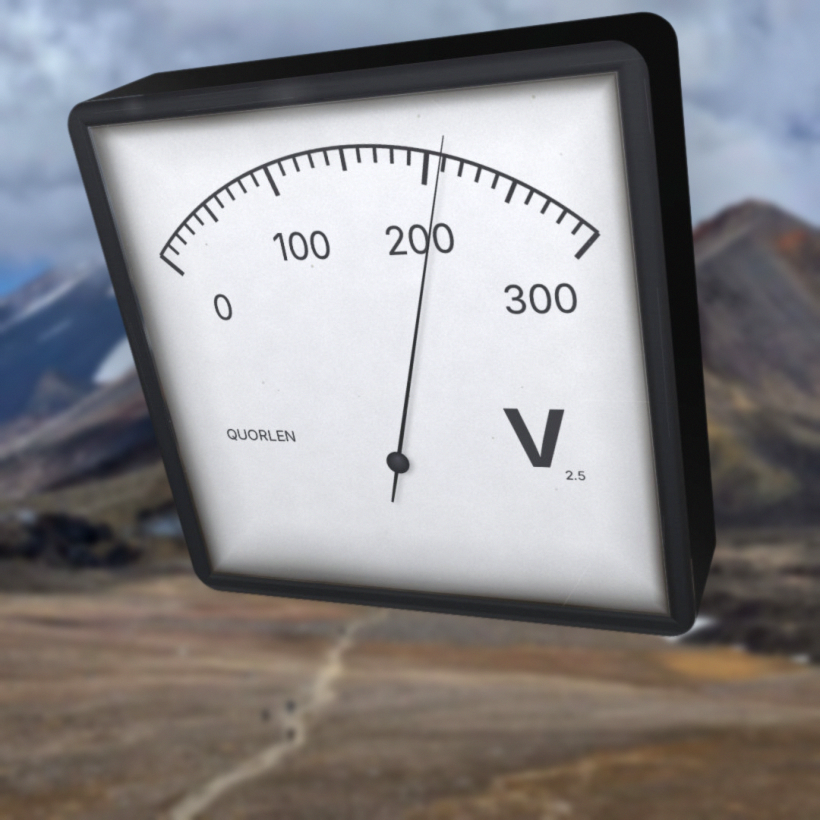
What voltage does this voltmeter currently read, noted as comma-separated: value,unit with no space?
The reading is 210,V
